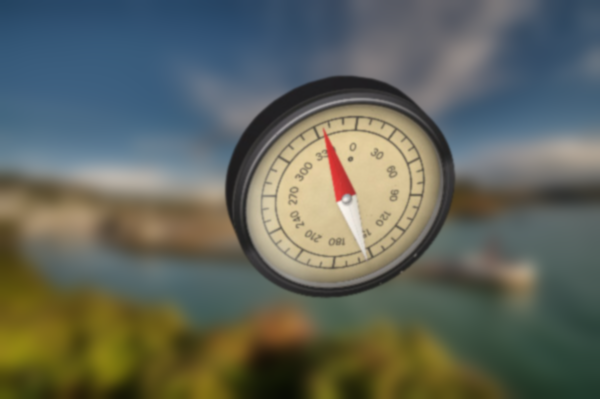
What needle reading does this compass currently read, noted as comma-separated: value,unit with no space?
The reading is 335,°
